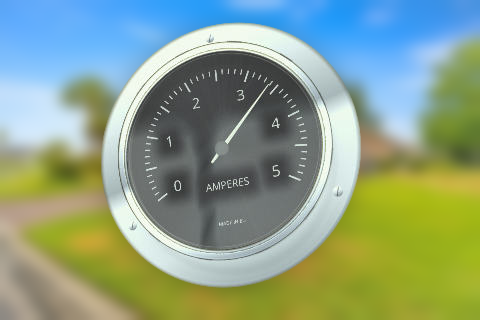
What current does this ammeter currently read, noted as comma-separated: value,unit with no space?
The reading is 3.4,A
